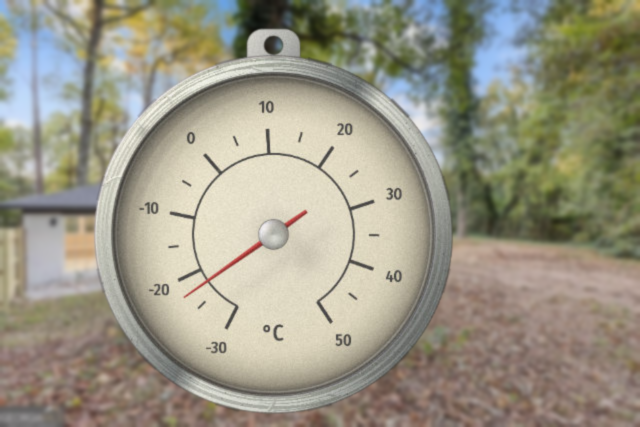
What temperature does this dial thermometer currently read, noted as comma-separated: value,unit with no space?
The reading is -22.5,°C
